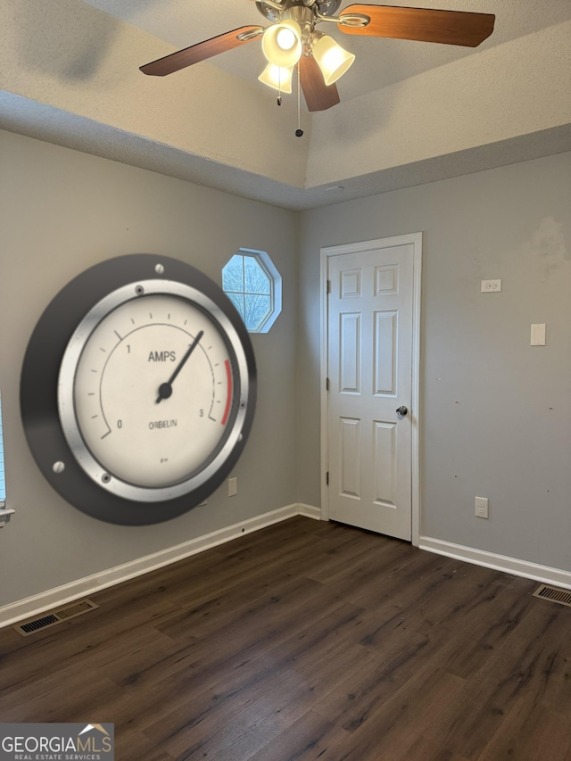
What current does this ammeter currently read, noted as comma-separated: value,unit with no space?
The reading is 2,A
